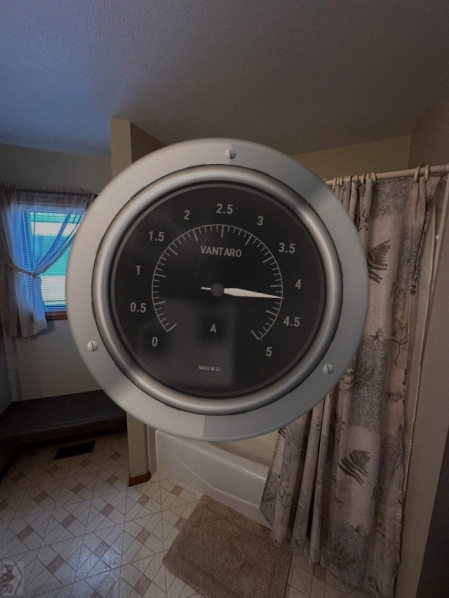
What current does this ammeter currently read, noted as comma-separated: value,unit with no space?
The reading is 4.2,A
